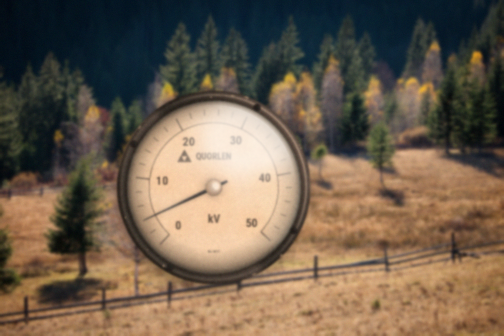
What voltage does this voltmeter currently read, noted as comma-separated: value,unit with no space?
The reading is 4,kV
